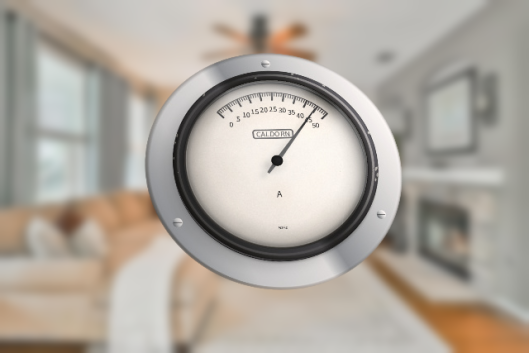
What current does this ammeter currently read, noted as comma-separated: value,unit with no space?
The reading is 45,A
